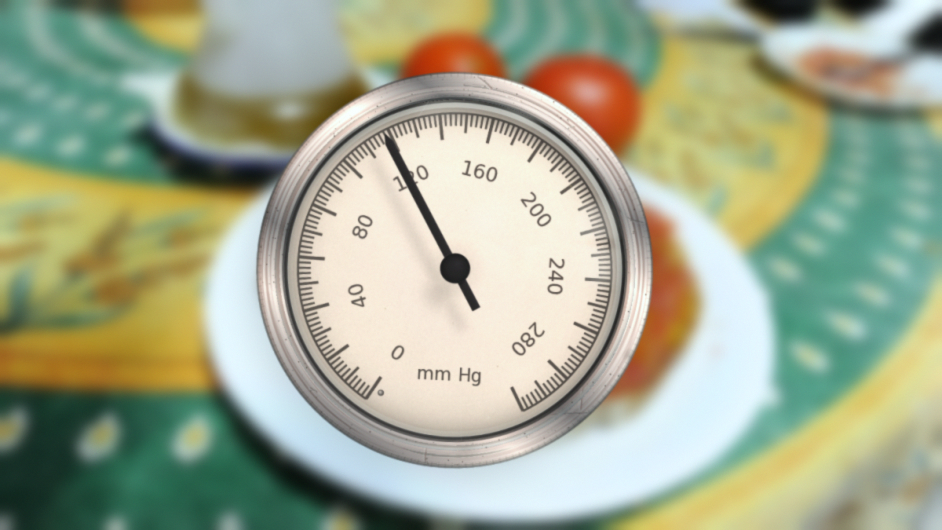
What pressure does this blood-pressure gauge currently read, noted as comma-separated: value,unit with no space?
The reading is 118,mmHg
